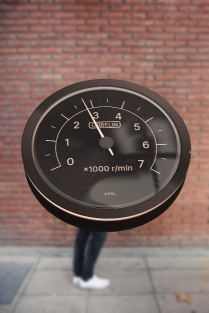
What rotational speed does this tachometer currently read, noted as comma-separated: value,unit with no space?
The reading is 2750,rpm
